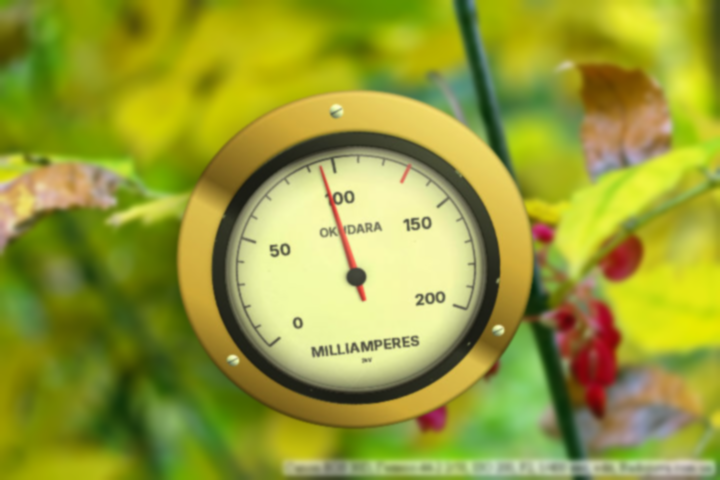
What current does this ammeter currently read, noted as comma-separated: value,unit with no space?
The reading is 95,mA
